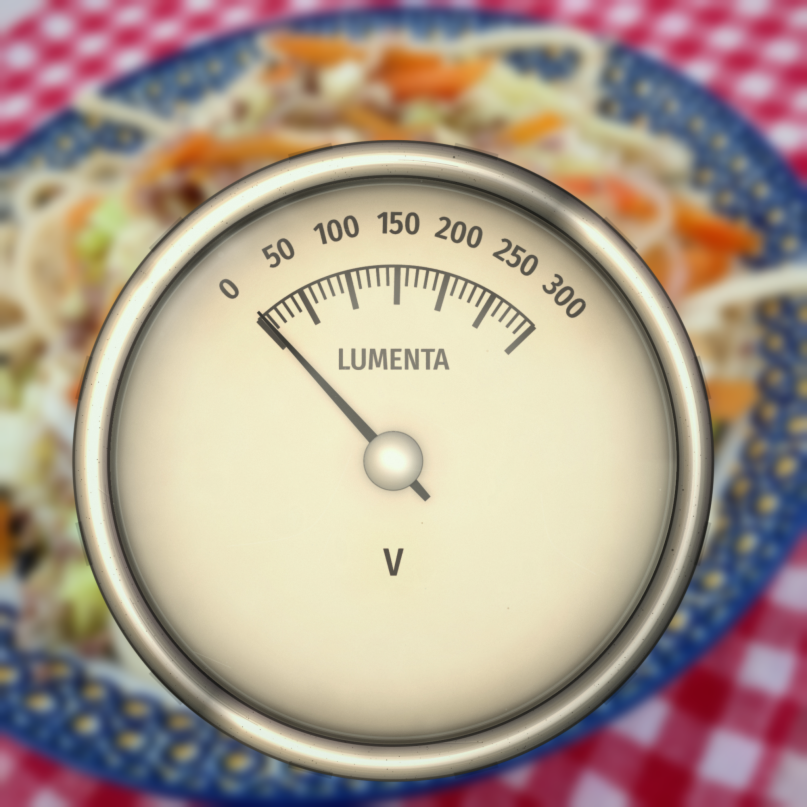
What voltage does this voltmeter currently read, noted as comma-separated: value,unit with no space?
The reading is 5,V
